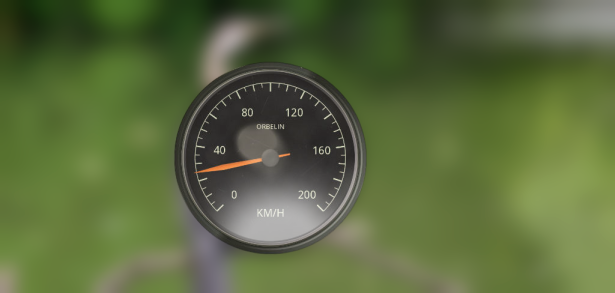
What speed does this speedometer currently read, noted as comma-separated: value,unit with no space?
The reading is 25,km/h
